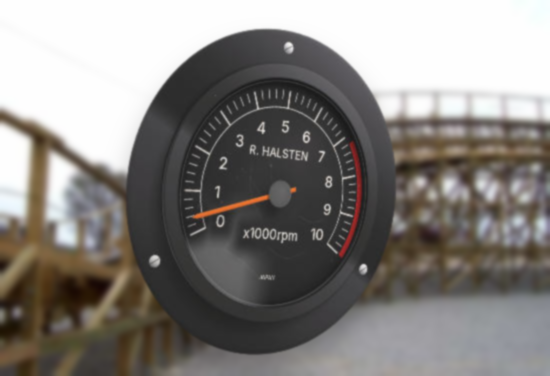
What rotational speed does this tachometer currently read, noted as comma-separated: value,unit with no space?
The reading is 400,rpm
